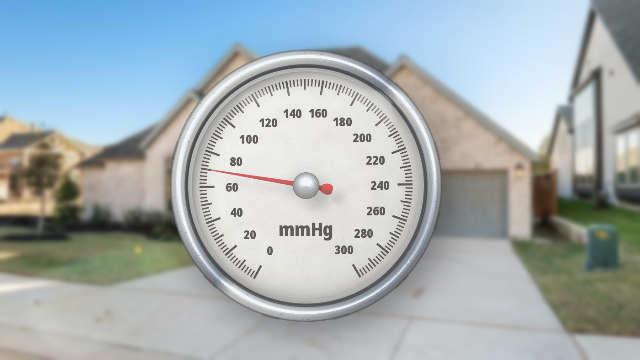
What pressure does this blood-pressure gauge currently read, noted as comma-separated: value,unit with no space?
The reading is 70,mmHg
